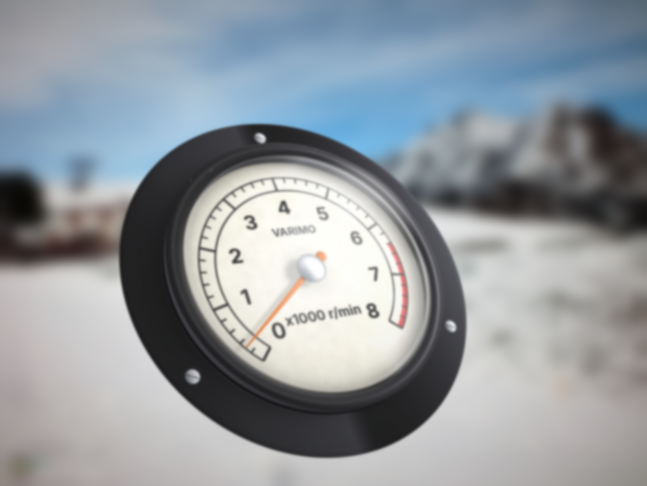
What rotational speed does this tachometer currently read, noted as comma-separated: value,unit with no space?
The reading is 300,rpm
